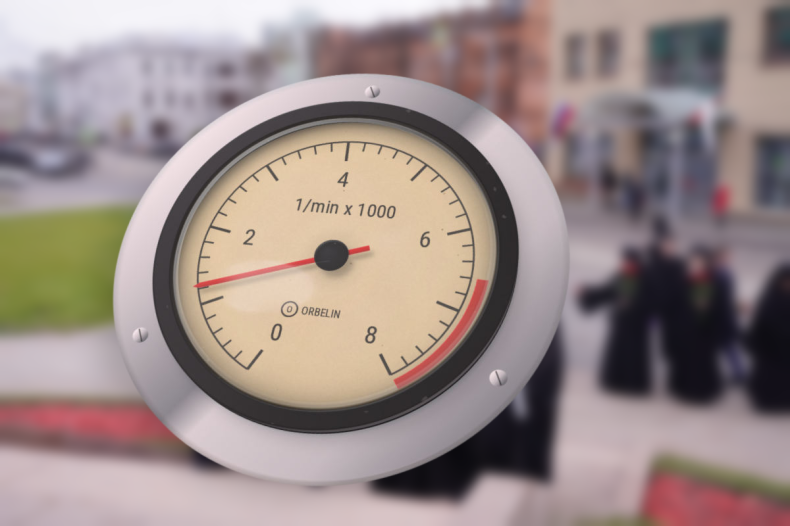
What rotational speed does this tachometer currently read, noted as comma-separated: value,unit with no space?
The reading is 1200,rpm
